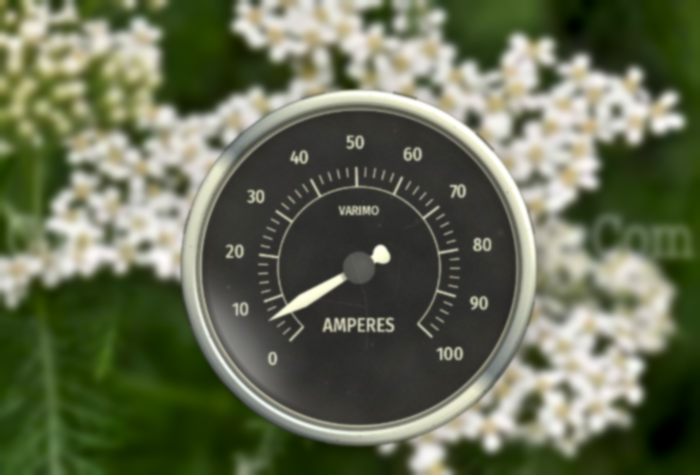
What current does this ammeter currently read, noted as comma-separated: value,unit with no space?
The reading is 6,A
